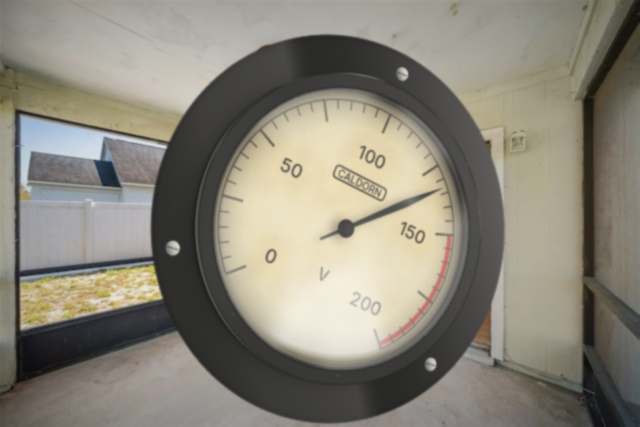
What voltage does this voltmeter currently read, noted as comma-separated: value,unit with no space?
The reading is 132.5,V
